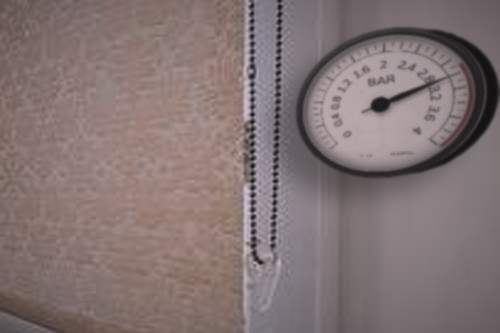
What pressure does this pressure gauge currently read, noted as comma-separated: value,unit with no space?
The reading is 3,bar
